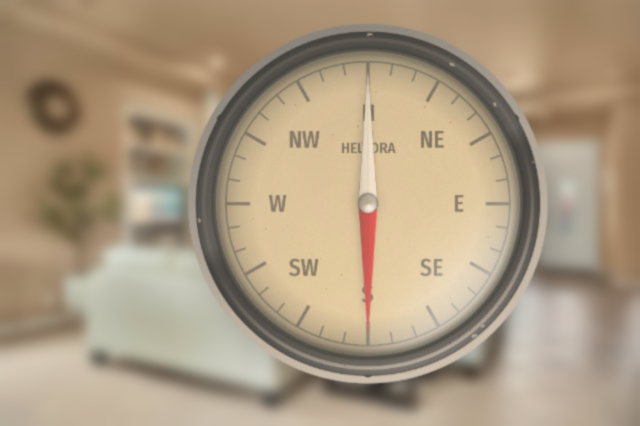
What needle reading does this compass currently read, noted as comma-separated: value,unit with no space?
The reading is 180,°
